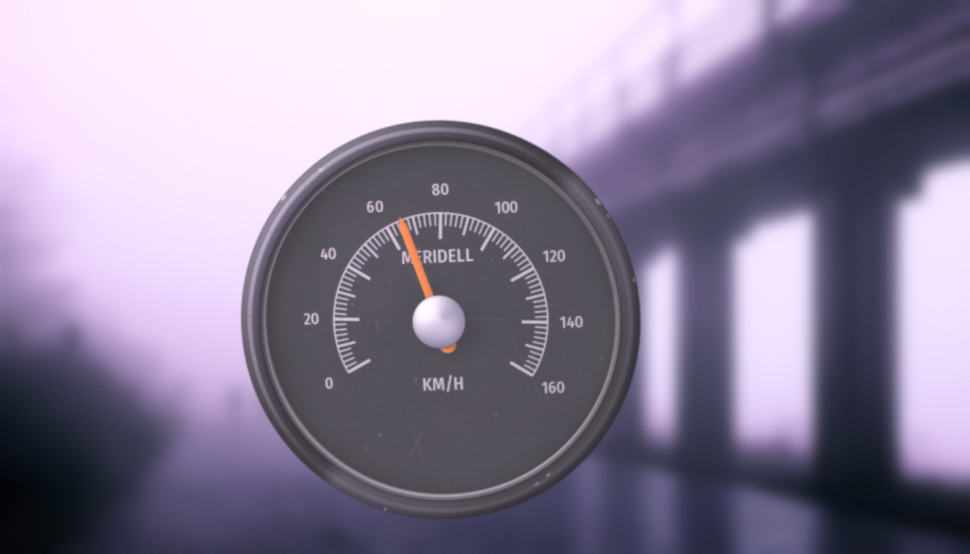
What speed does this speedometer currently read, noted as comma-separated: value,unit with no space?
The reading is 66,km/h
